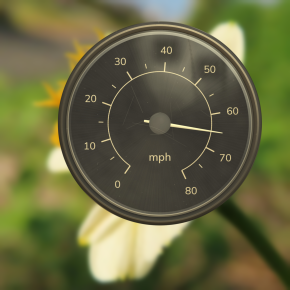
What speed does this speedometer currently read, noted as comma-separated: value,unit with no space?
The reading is 65,mph
